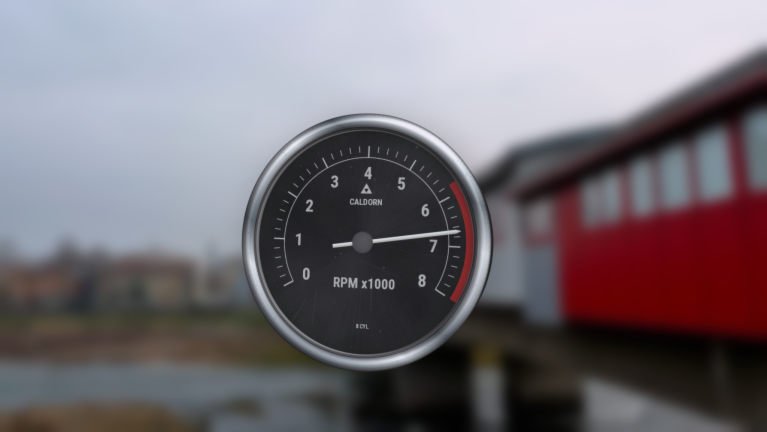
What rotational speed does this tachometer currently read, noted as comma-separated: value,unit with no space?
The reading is 6700,rpm
